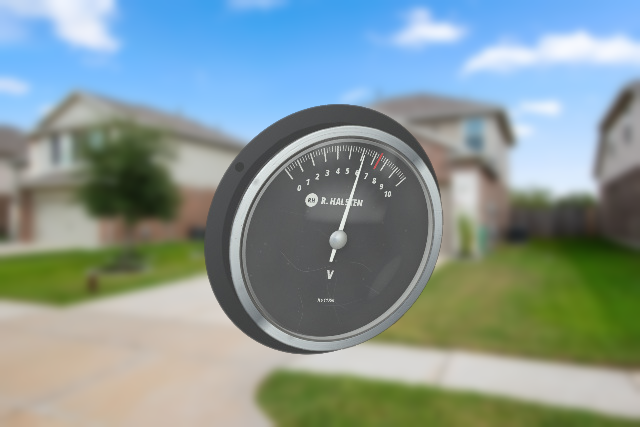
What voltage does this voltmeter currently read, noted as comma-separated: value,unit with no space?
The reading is 6,V
